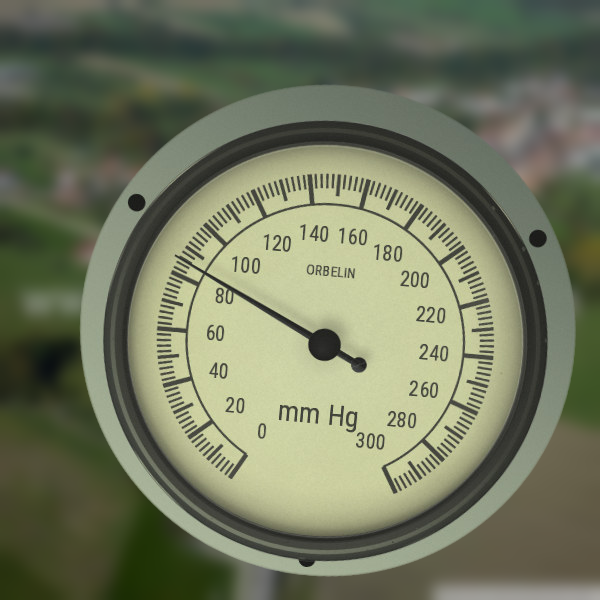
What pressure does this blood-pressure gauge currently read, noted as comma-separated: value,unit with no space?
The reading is 86,mmHg
